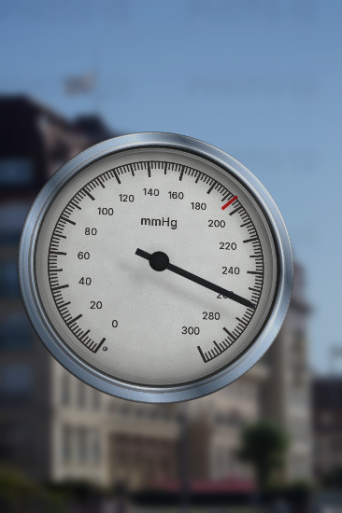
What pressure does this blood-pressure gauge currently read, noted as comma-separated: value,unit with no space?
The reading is 260,mmHg
